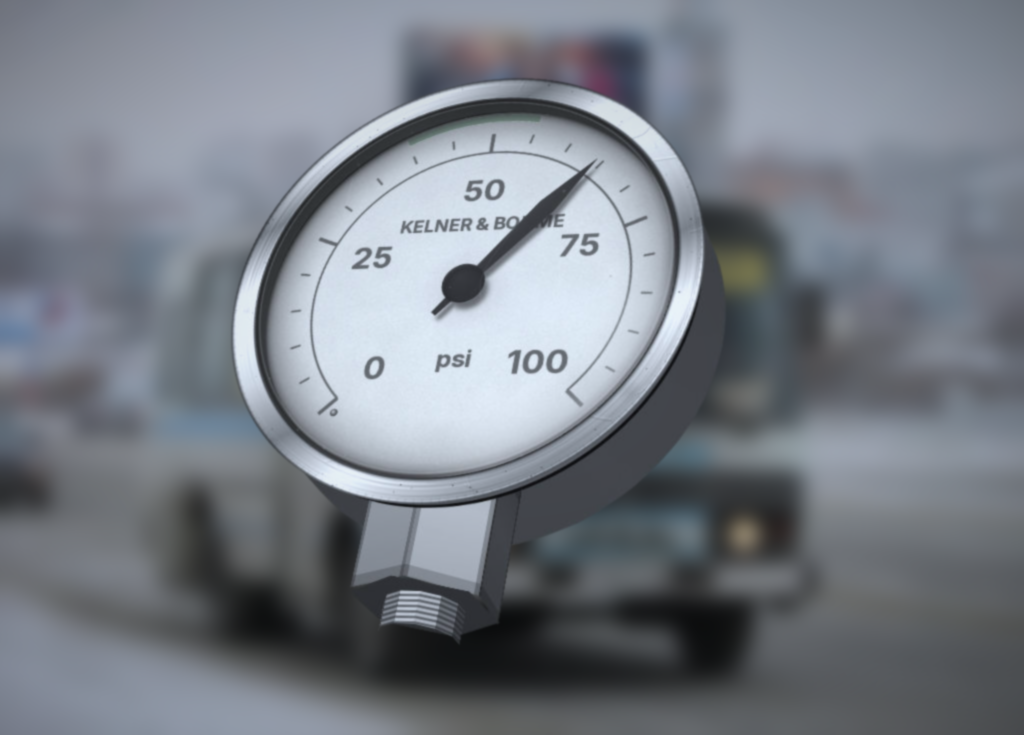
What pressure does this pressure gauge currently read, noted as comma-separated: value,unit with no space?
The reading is 65,psi
